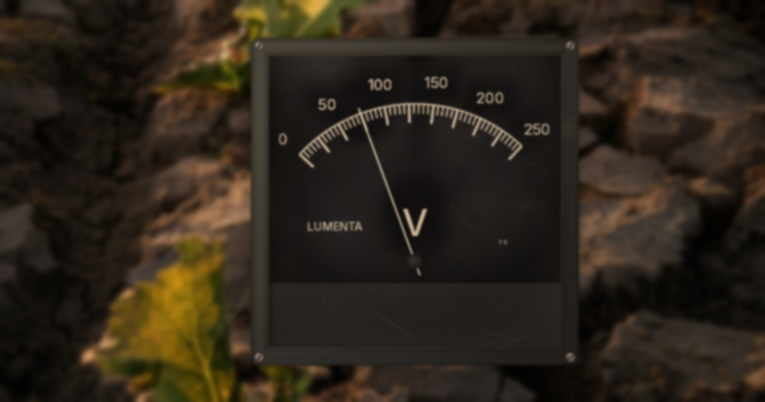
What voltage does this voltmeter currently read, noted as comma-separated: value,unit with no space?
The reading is 75,V
